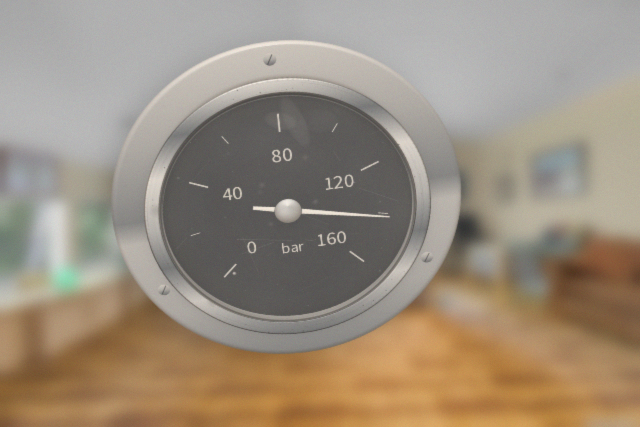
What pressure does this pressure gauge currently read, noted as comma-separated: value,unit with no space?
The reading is 140,bar
